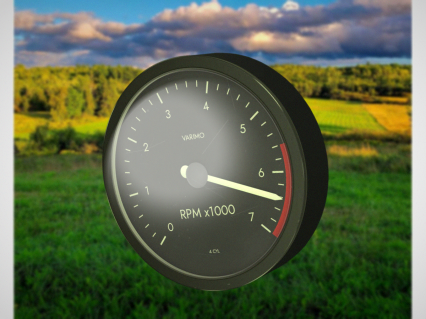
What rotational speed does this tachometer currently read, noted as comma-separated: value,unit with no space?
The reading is 6400,rpm
